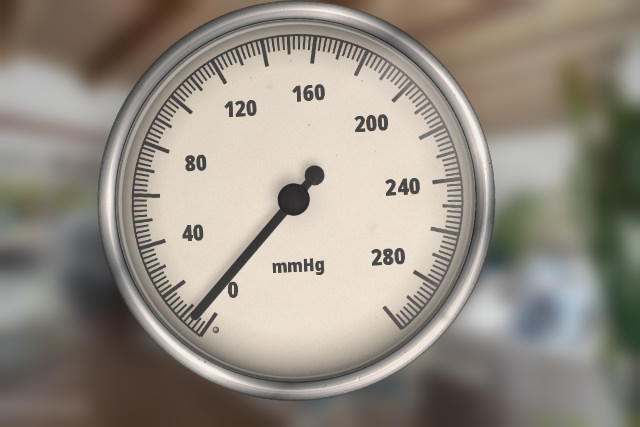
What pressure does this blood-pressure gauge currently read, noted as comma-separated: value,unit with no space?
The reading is 6,mmHg
